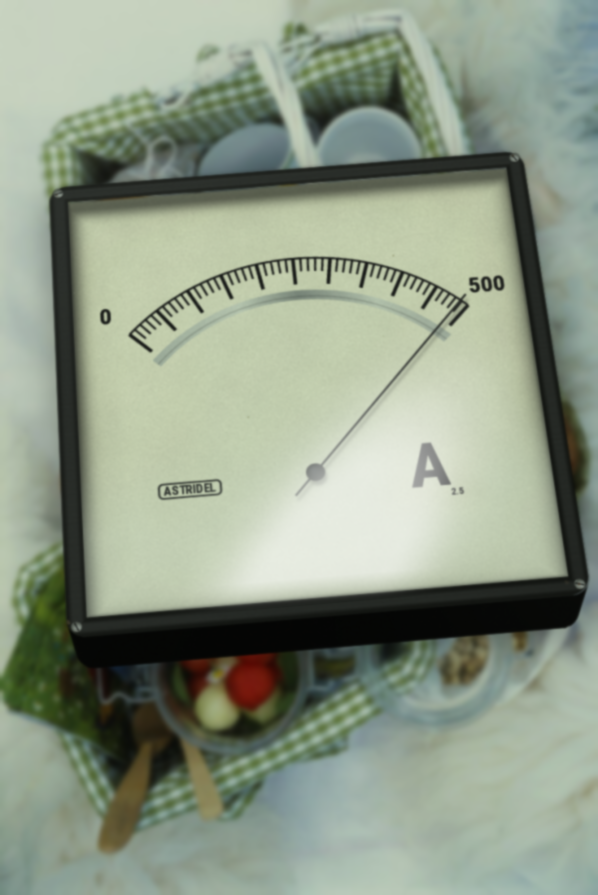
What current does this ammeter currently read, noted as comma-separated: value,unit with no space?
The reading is 490,A
